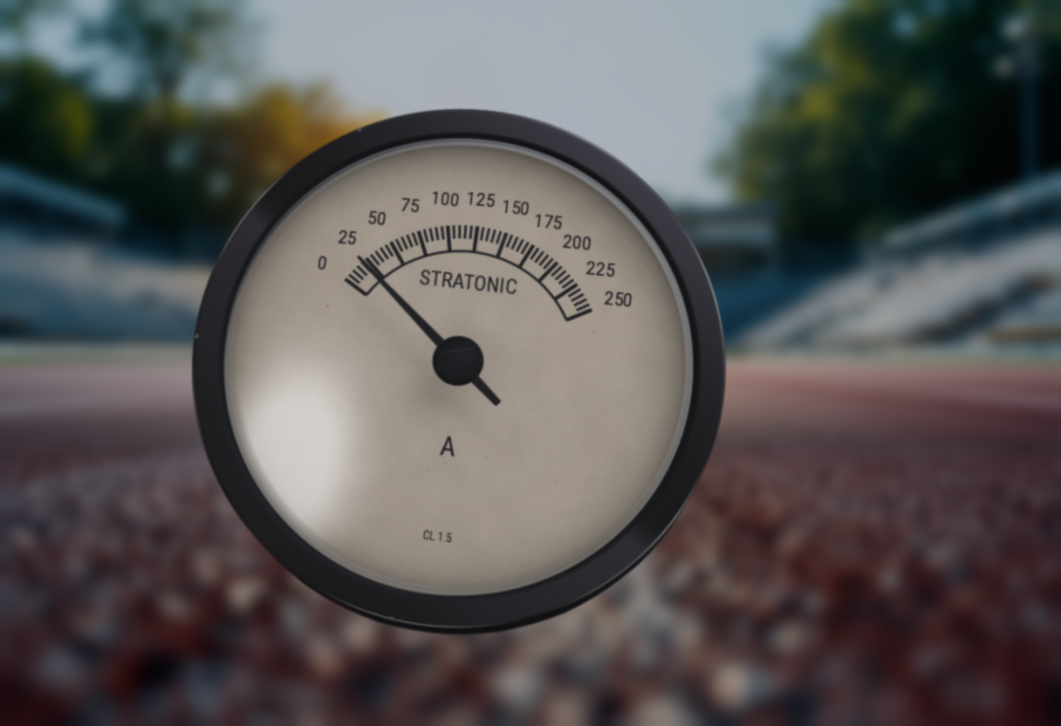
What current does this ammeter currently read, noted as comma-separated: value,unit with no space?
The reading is 20,A
